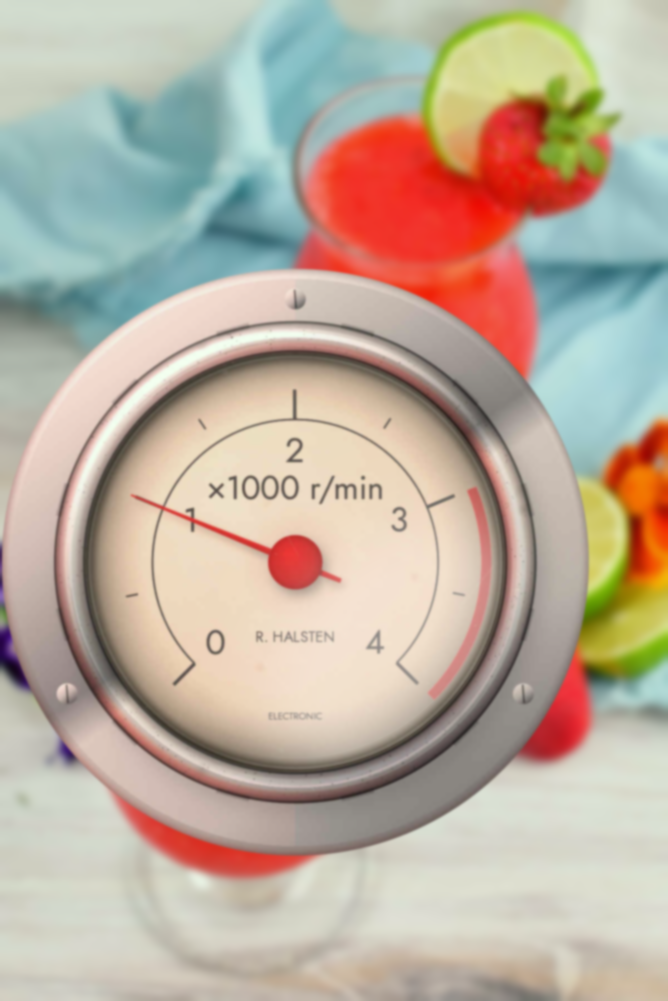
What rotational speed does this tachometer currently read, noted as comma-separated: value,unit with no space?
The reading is 1000,rpm
